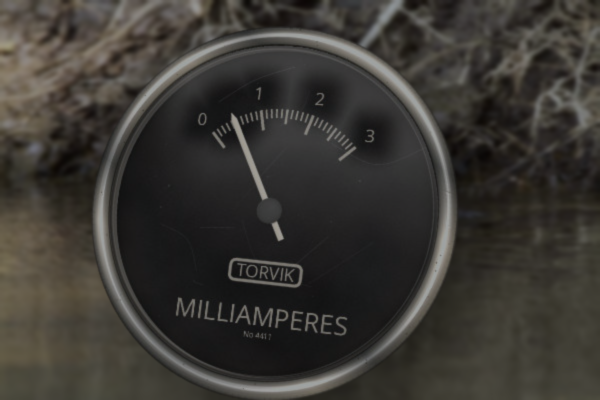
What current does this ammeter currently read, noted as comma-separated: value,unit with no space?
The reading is 0.5,mA
